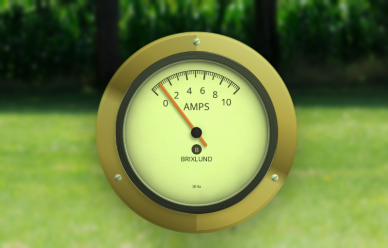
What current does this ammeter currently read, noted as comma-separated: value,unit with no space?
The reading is 1,A
